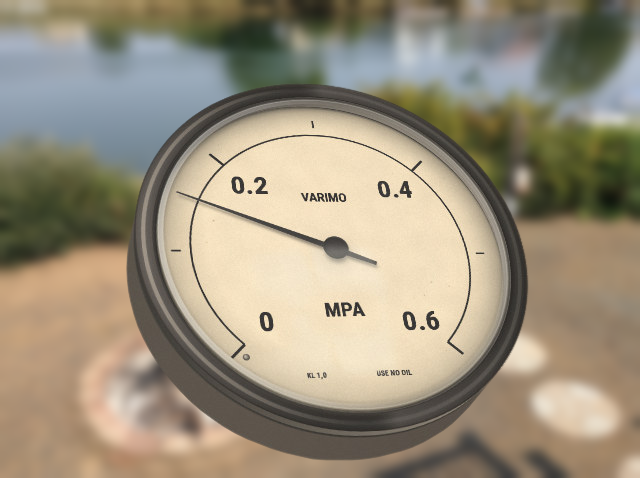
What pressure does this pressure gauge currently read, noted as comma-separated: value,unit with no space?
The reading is 0.15,MPa
